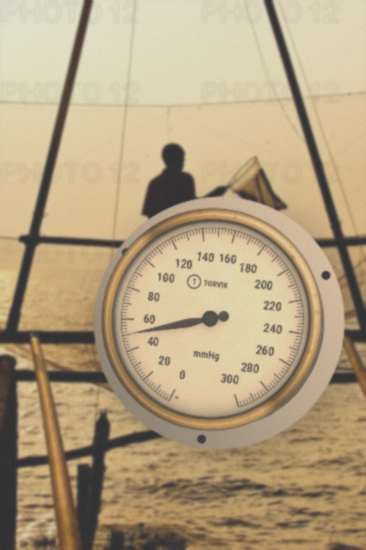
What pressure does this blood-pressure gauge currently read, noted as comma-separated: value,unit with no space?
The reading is 50,mmHg
